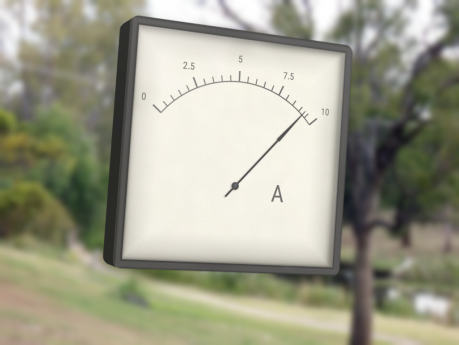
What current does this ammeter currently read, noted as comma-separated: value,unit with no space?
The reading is 9.25,A
